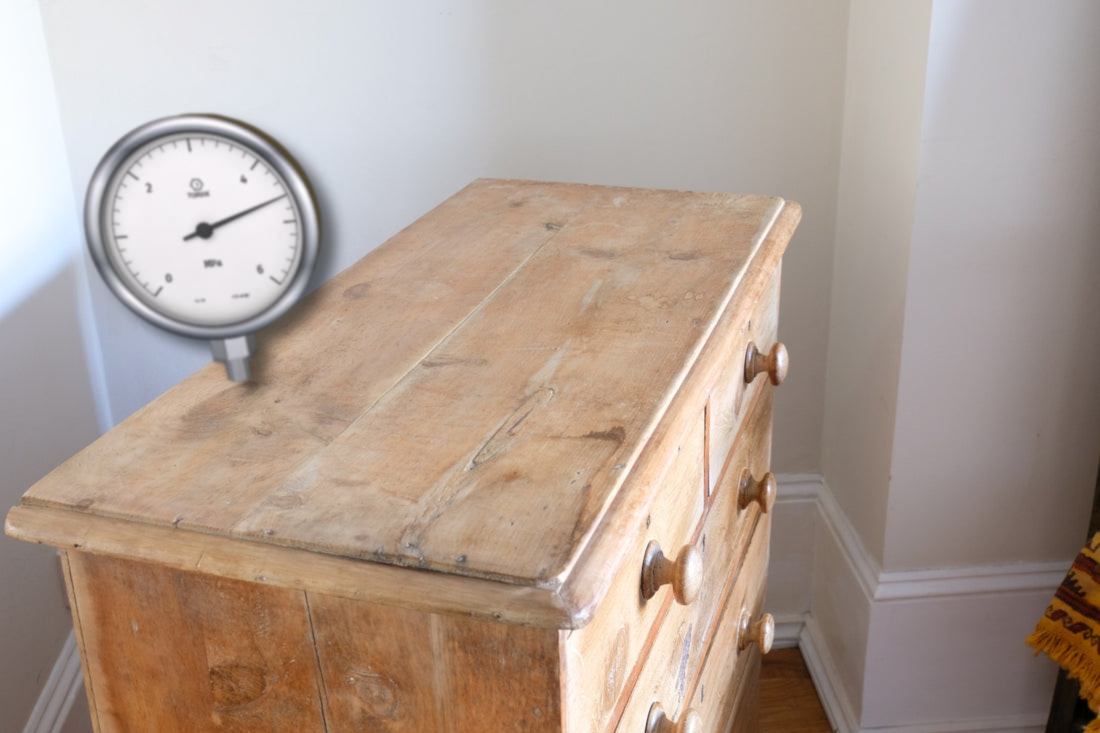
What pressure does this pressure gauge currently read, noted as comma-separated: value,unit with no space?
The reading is 4.6,MPa
